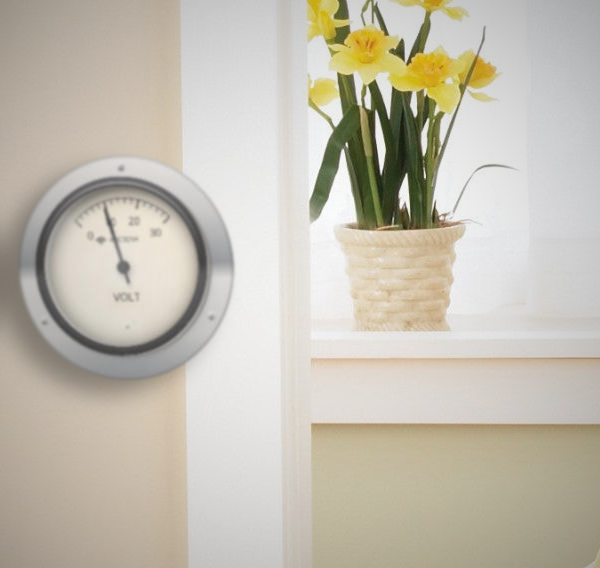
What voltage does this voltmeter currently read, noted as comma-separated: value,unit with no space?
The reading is 10,V
